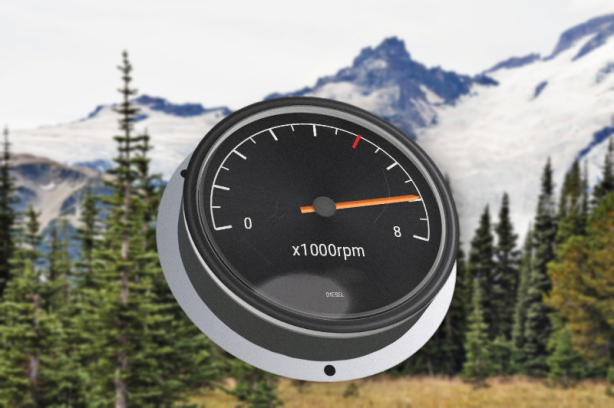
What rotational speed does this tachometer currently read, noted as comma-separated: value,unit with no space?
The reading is 7000,rpm
